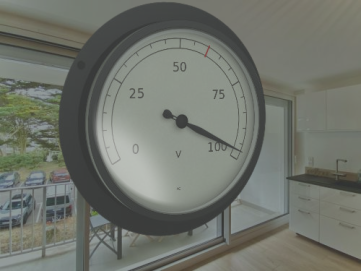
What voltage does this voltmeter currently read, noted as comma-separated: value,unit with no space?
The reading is 97.5,V
